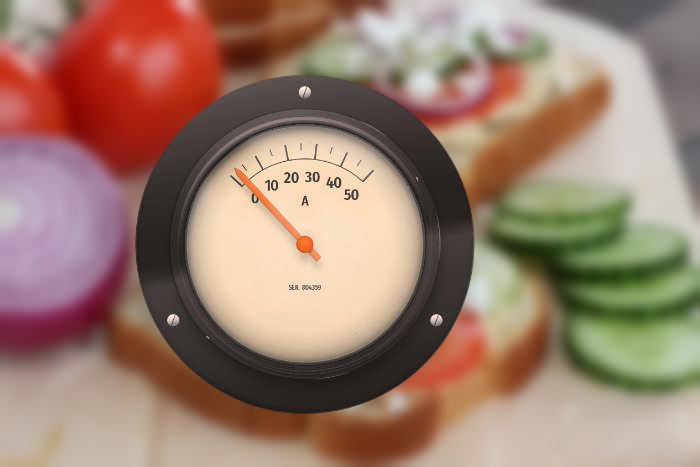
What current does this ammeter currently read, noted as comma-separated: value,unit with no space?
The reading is 2.5,A
